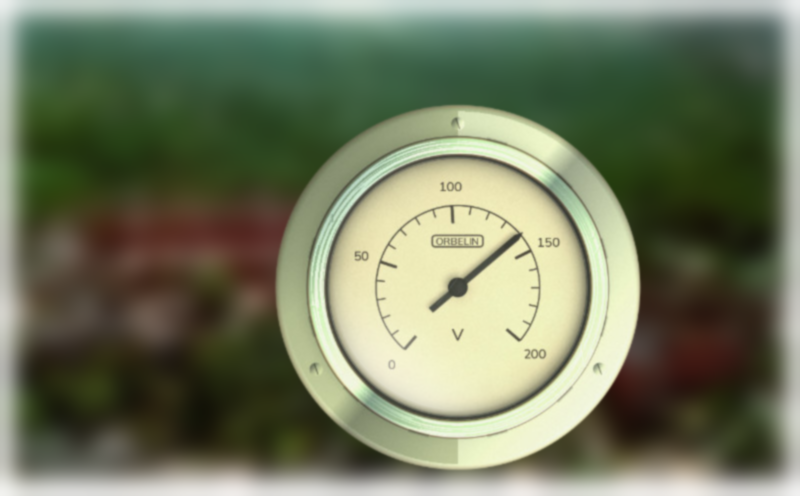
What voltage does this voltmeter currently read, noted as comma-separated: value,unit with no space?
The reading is 140,V
